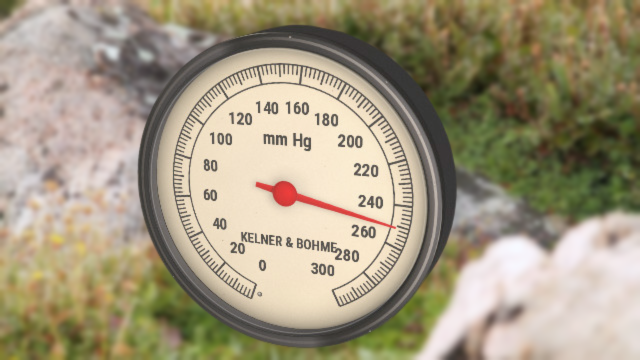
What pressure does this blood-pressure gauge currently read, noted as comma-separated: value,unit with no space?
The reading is 250,mmHg
